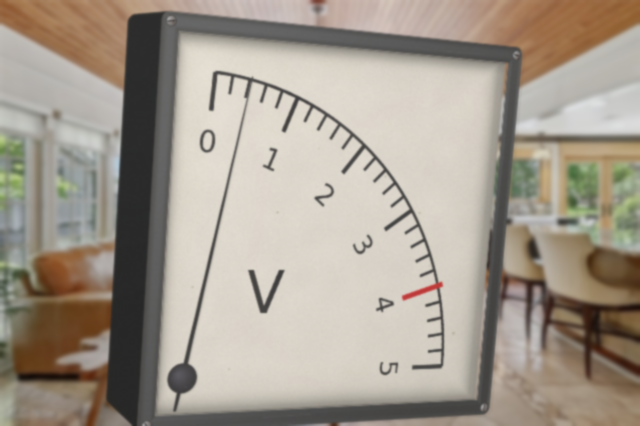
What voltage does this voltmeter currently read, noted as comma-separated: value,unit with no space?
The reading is 0.4,V
